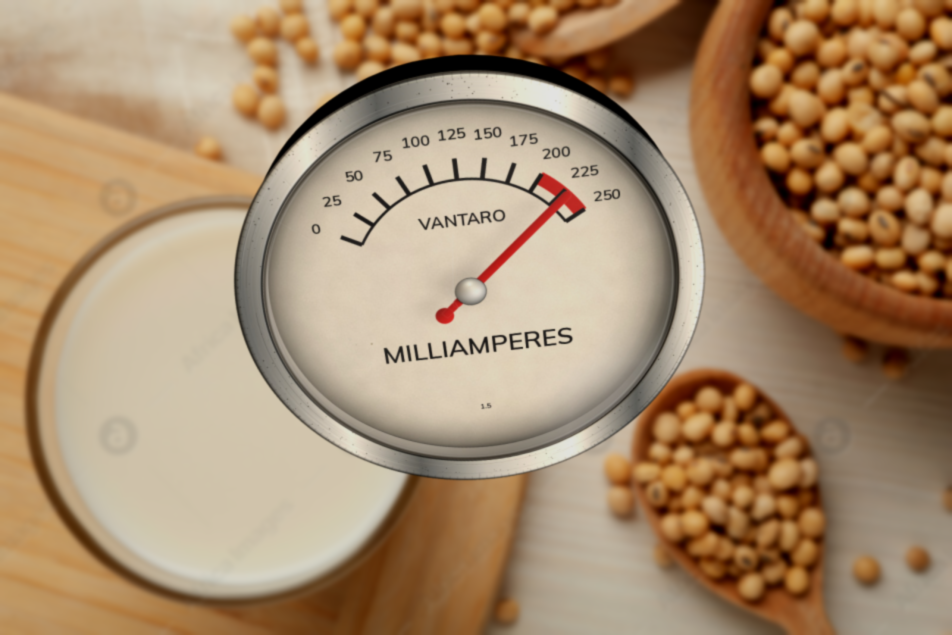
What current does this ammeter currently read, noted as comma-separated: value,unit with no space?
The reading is 225,mA
